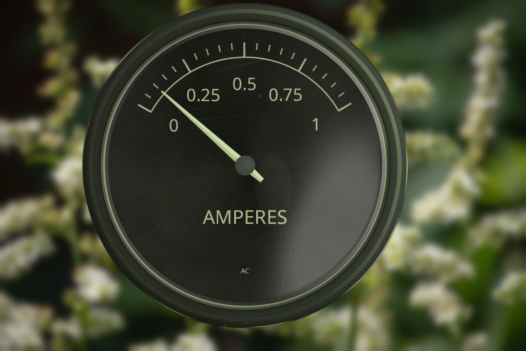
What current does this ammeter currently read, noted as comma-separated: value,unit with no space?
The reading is 0.1,A
